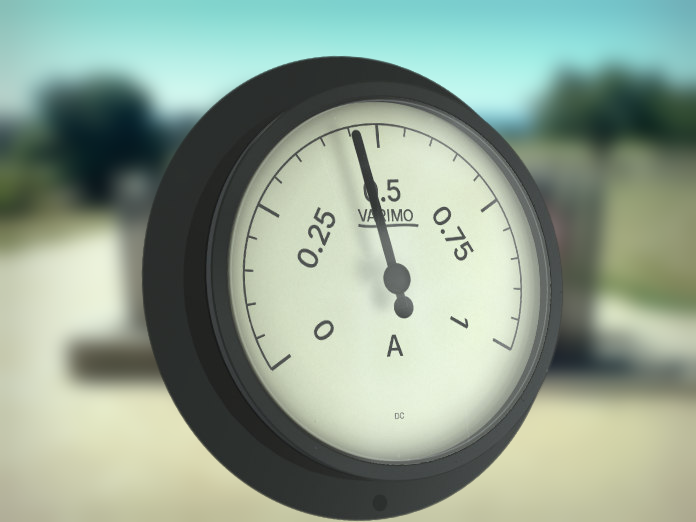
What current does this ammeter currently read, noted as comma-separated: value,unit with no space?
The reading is 0.45,A
